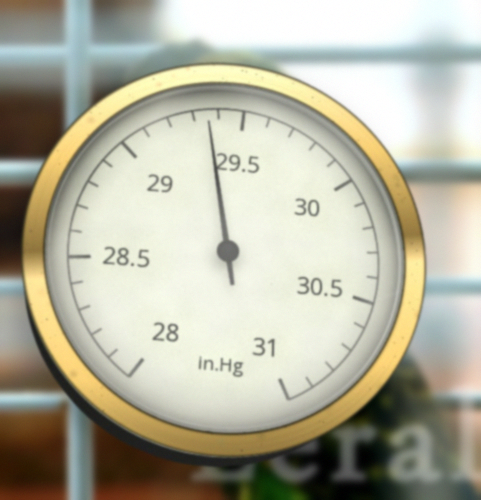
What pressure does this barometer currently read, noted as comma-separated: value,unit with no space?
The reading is 29.35,inHg
